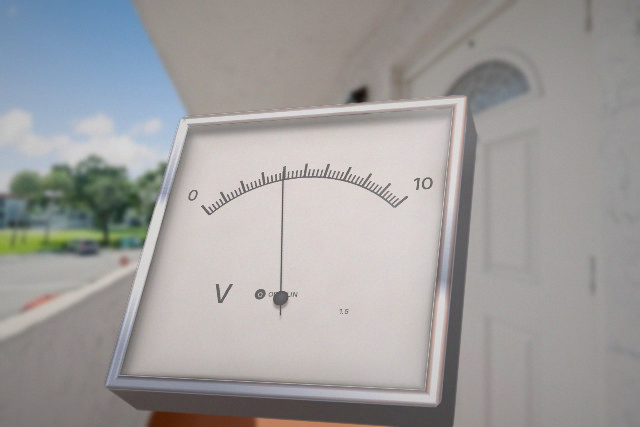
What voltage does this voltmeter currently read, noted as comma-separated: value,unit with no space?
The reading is 4,V
